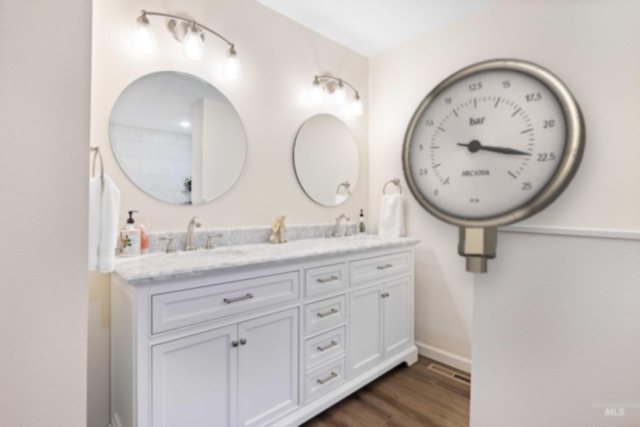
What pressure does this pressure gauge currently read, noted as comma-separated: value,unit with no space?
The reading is 22.5,bar
